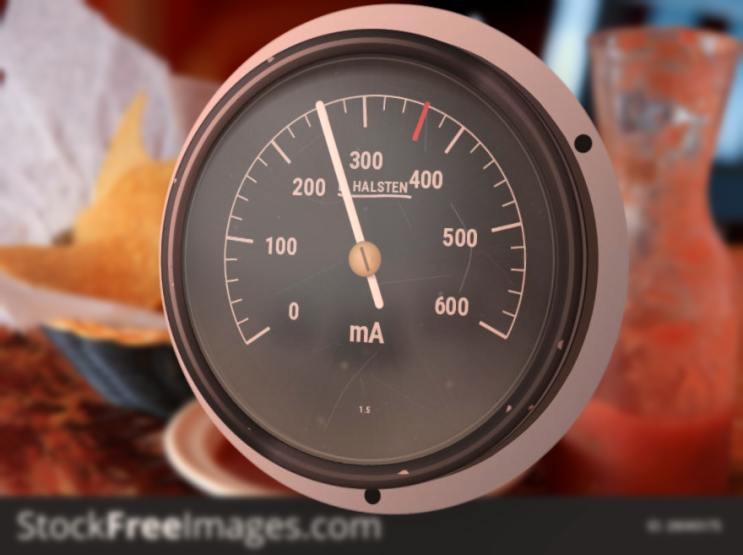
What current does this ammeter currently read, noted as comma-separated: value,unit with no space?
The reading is 260,mA
